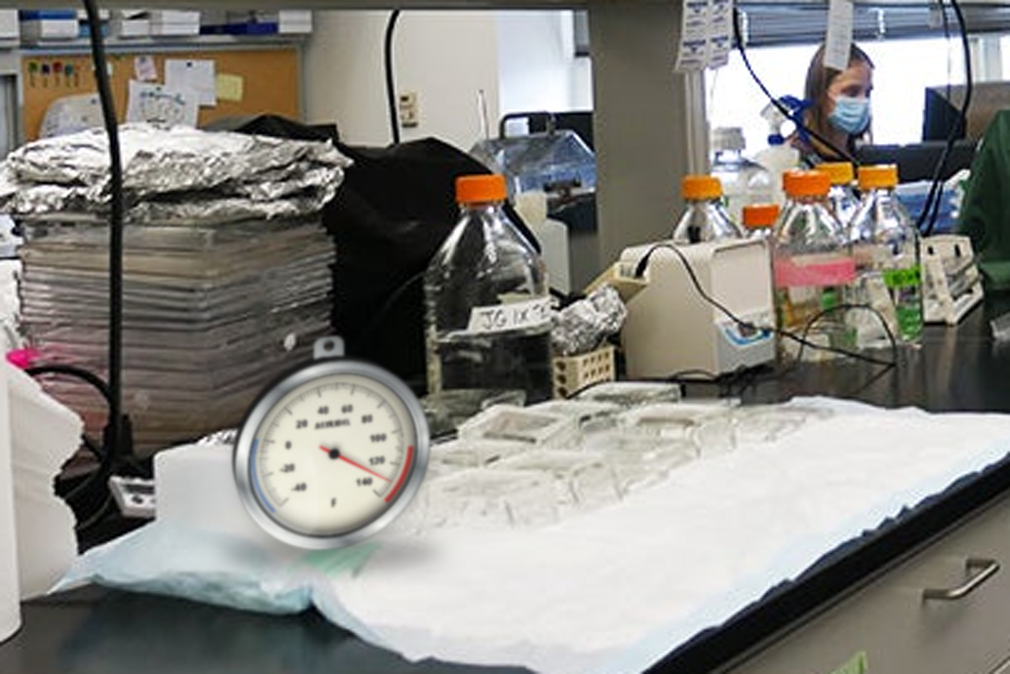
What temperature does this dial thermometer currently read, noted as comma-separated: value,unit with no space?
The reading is 130,°F
